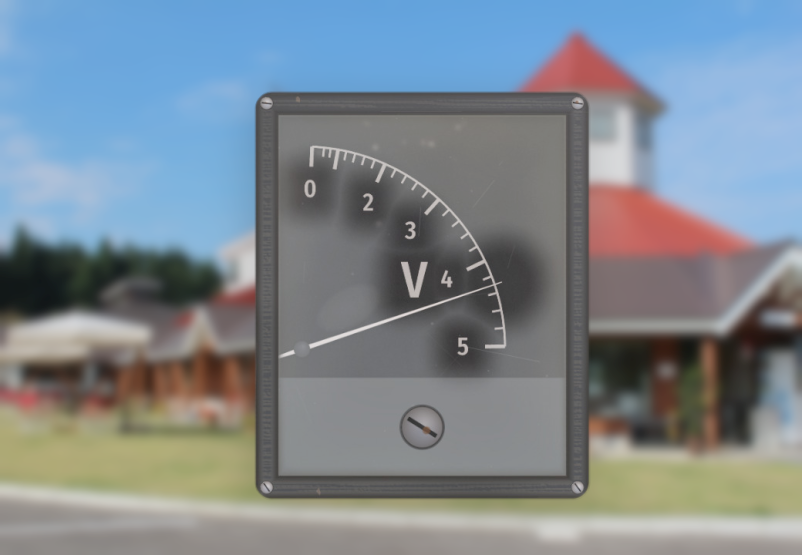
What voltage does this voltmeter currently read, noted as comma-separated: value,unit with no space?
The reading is 4.3,V
